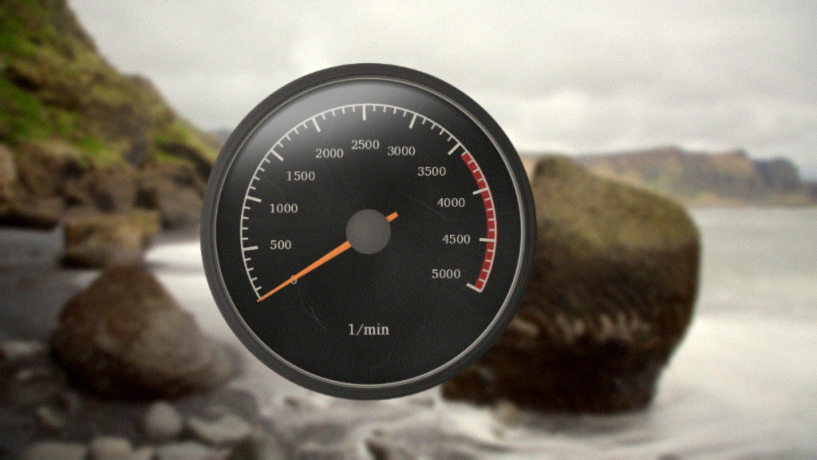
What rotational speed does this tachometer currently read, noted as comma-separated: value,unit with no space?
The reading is 0,rpm
